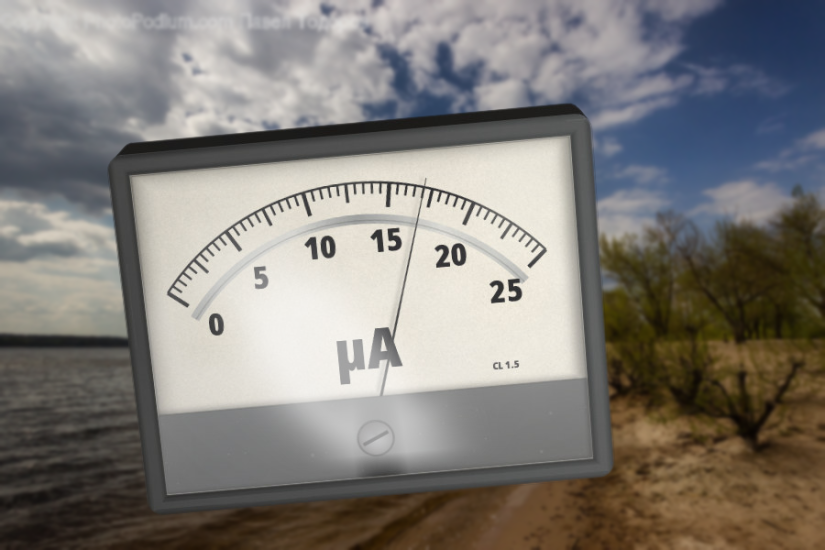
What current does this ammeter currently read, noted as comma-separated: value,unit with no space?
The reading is 17,µA
